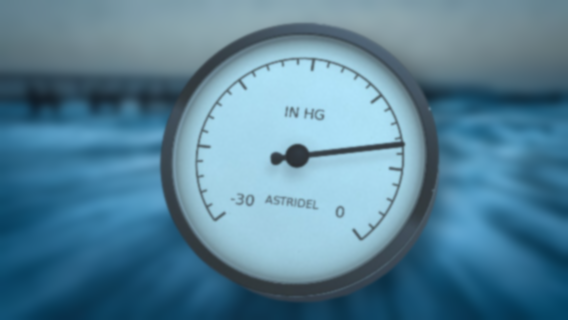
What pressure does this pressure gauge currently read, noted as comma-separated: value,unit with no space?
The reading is -6.5,inHg
